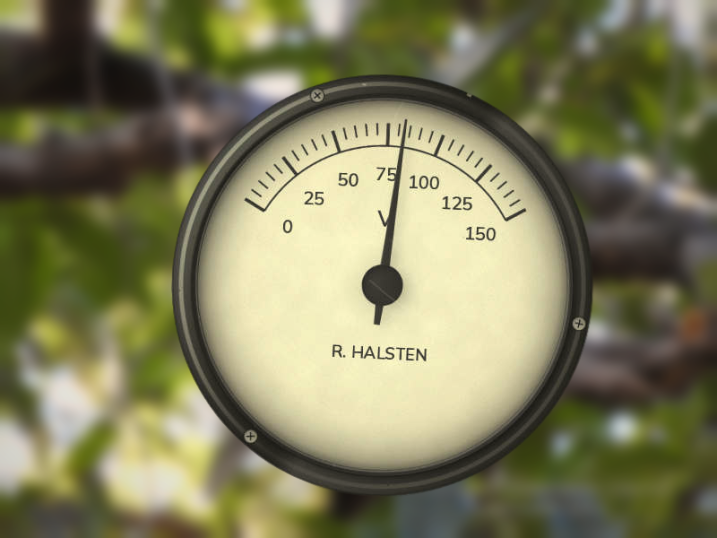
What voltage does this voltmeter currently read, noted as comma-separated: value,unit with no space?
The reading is 82.5,V
